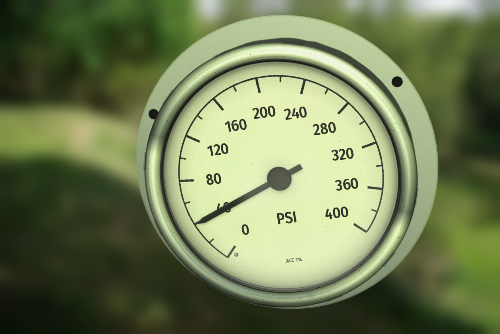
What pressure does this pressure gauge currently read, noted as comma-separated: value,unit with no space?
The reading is 40,psi
